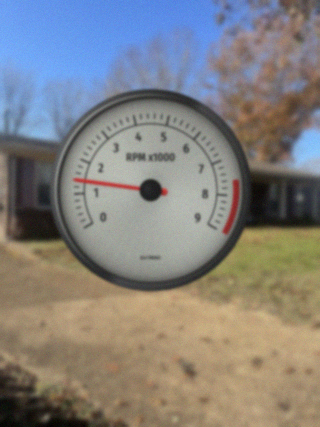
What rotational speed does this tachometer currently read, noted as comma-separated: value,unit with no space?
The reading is 1400,rpm
